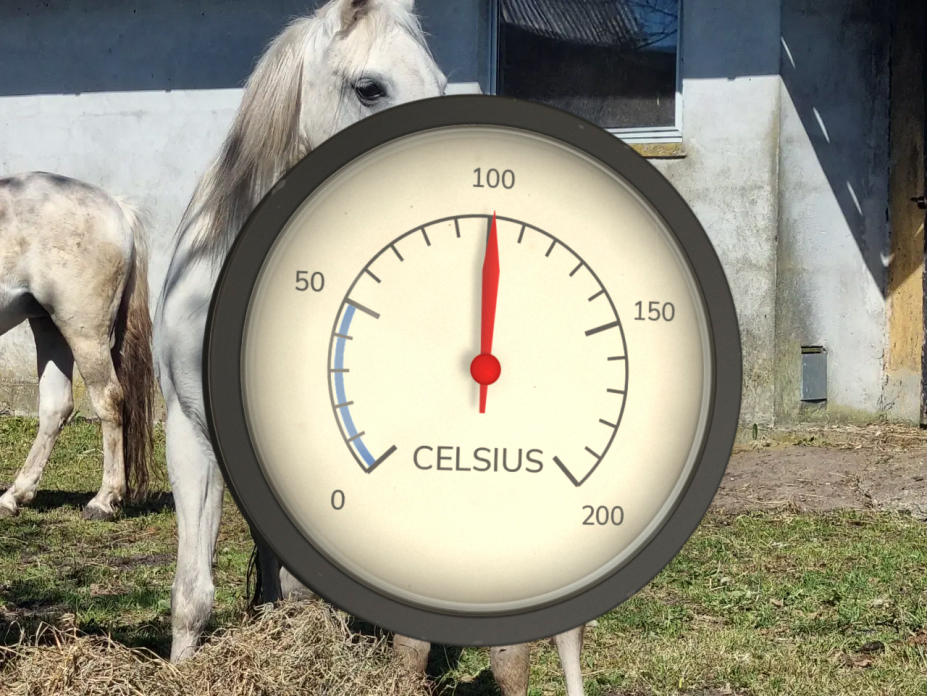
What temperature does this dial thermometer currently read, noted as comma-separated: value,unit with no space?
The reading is 100,°C
